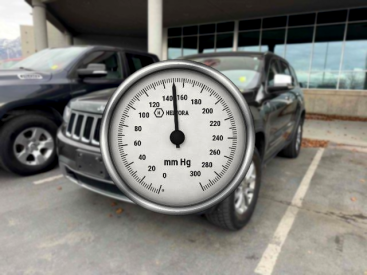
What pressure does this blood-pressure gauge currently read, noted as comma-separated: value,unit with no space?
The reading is 150,mmHg
